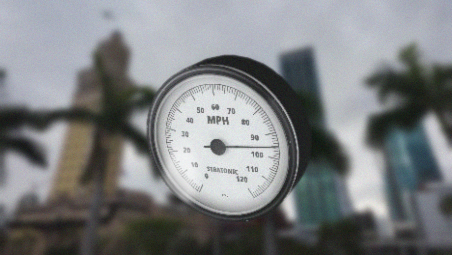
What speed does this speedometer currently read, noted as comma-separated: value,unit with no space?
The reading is 95,mph
